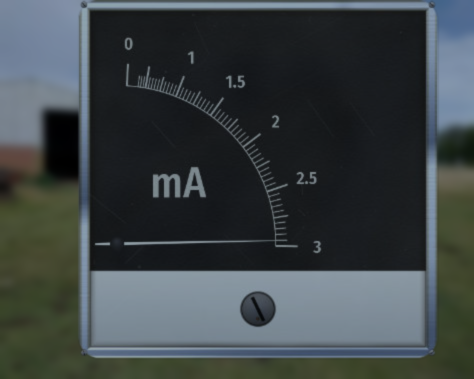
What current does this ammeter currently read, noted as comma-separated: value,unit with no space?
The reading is 2.95,mA
